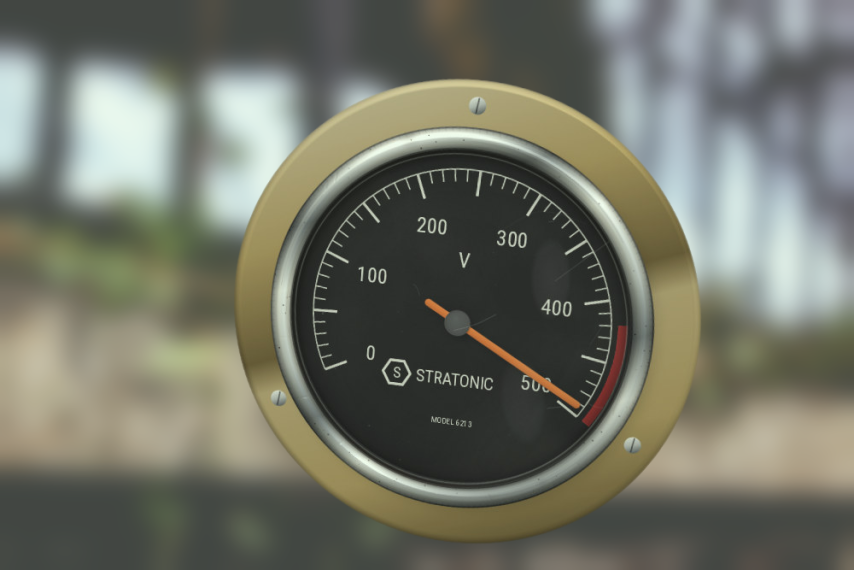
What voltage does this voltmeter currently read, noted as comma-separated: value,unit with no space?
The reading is 490,V
